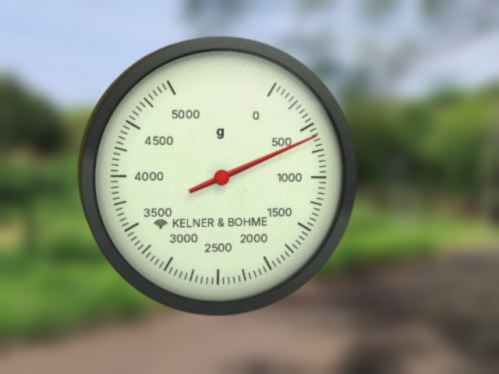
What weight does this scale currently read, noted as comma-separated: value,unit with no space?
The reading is 600,g
